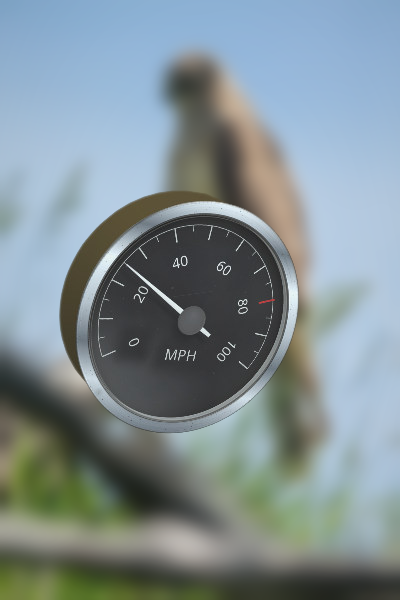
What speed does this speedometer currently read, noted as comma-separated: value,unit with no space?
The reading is 25,mph
